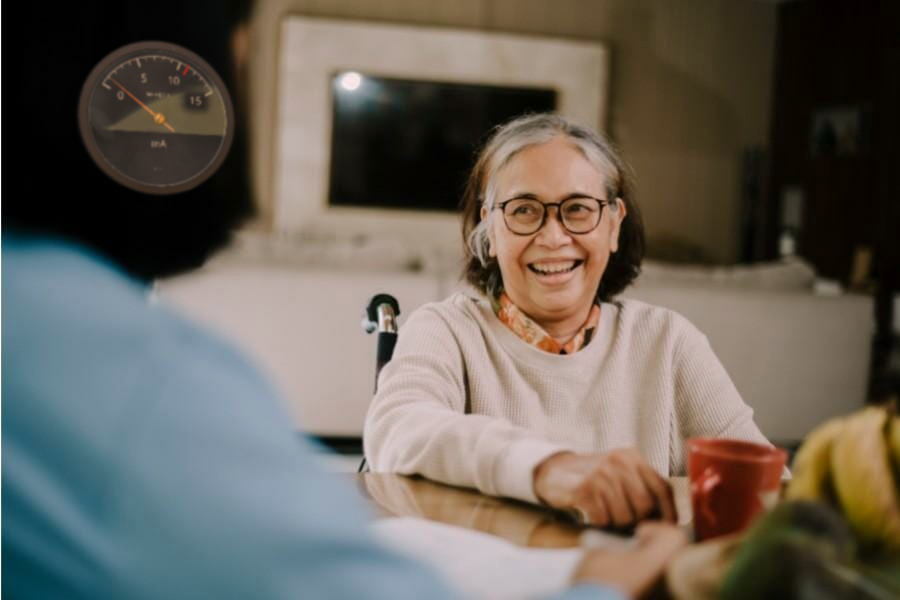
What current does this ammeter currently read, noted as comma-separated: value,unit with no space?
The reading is 1,mA
